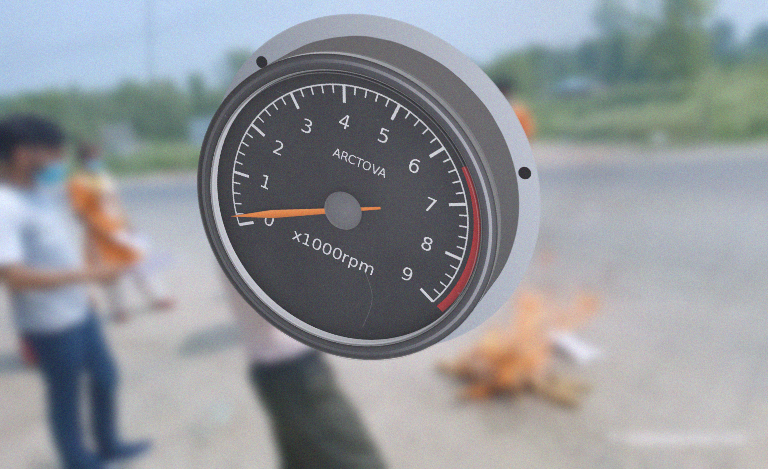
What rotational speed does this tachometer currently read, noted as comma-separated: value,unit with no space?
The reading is 200,rpm
